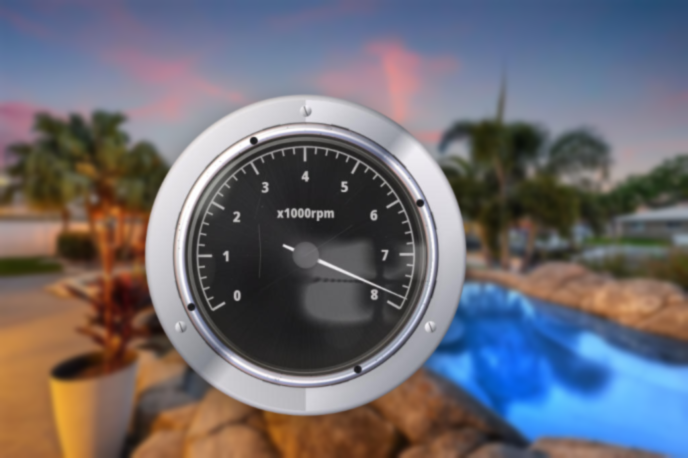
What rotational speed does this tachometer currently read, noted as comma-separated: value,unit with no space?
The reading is 7800,rpm
